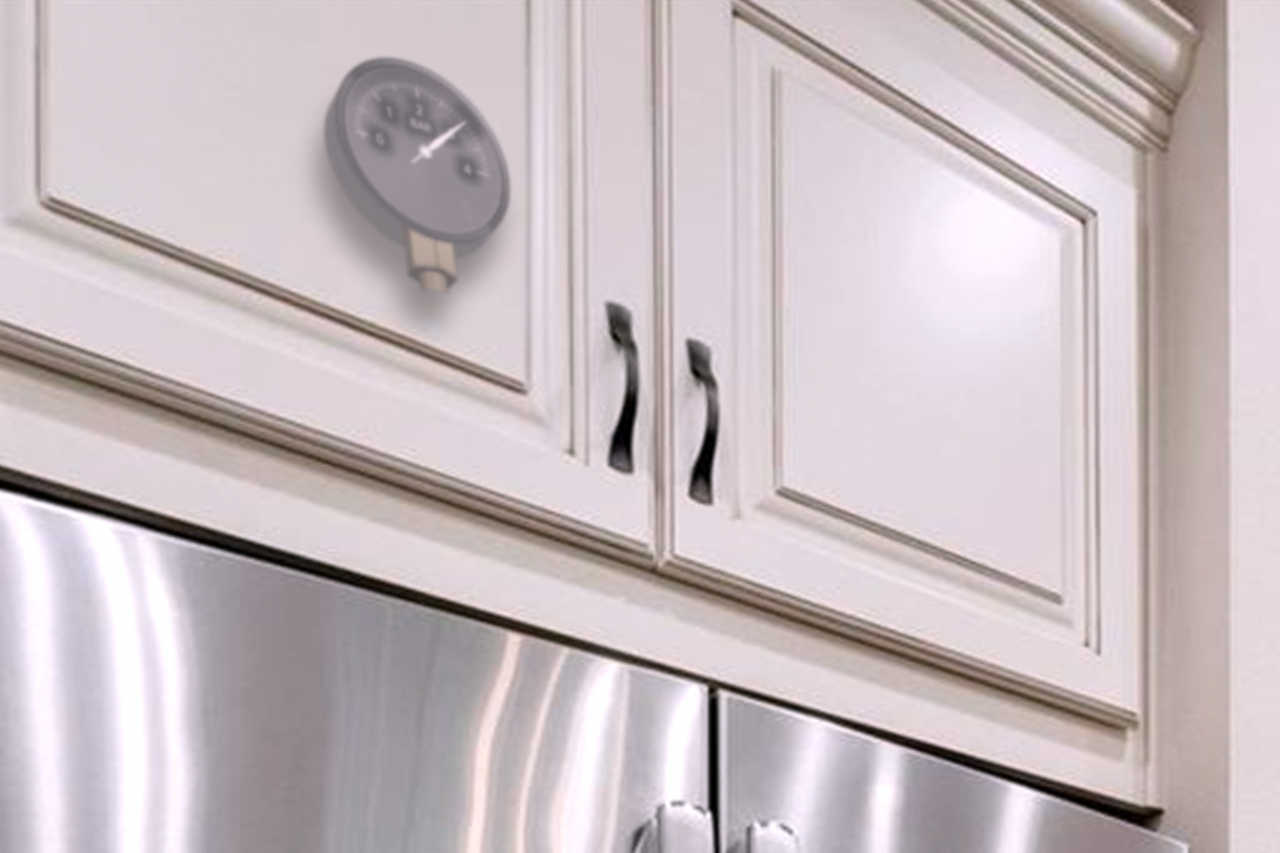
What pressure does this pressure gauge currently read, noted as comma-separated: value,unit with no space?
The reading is 3,bar
